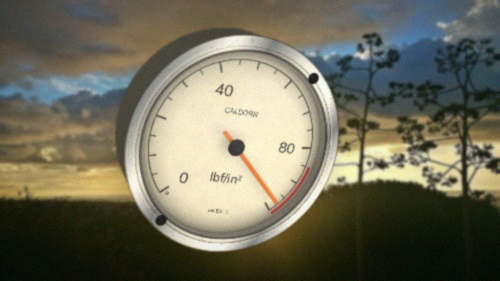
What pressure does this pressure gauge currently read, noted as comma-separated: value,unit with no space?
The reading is 97.5,psi
